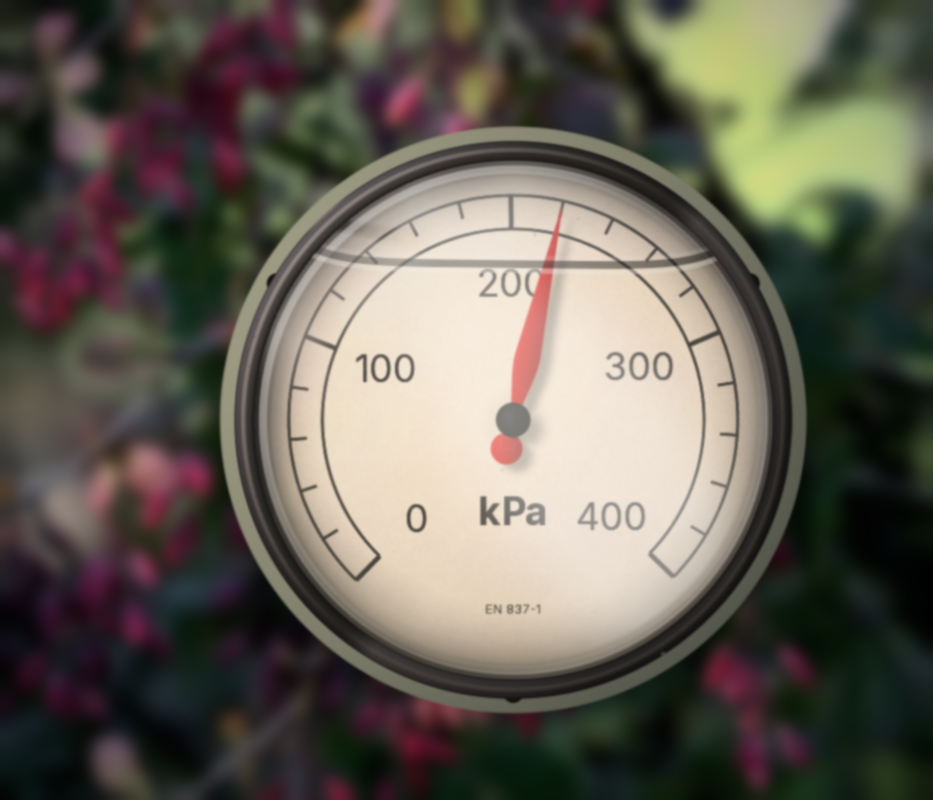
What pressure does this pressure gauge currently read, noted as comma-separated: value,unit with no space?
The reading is 220,kPa
